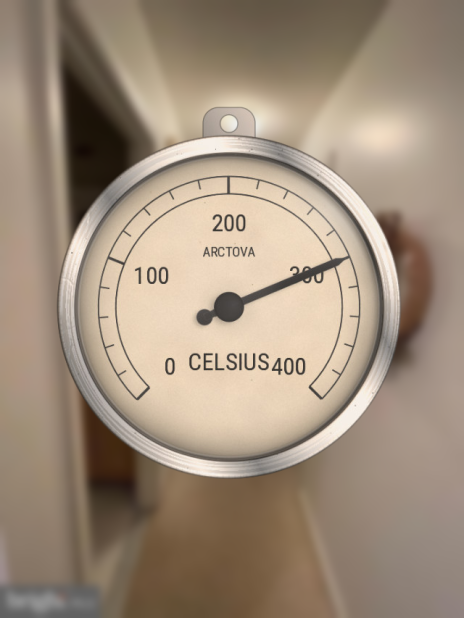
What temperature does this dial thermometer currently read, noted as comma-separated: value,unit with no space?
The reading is 300,°C
